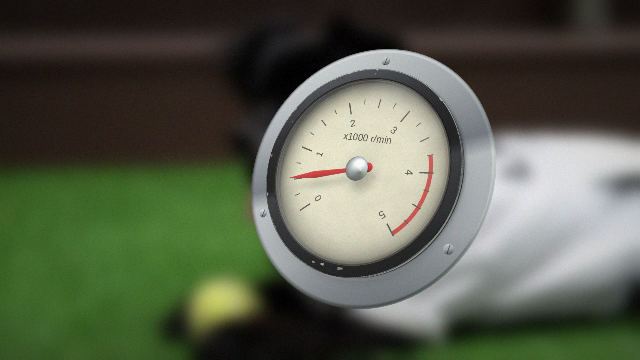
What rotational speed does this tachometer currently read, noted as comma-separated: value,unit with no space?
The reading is 500,rpm
